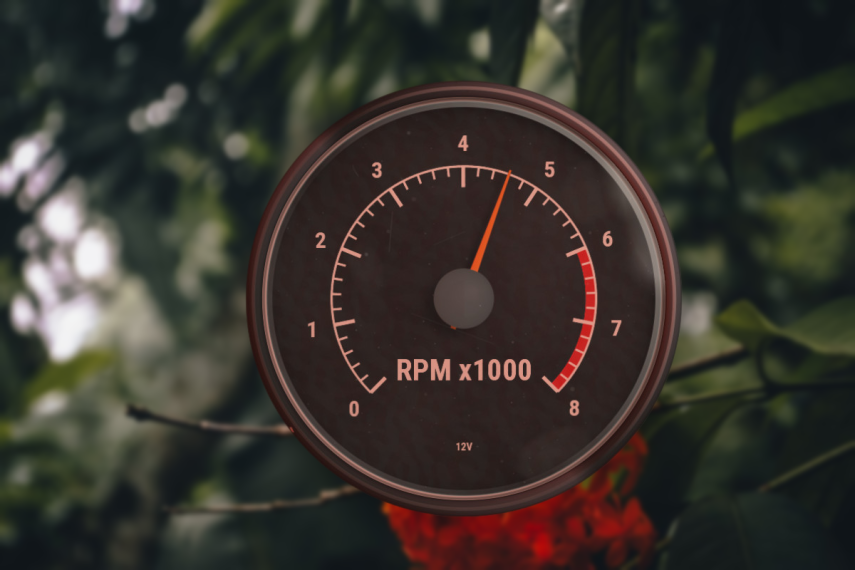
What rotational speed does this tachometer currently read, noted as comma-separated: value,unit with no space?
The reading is 4600,rpm
